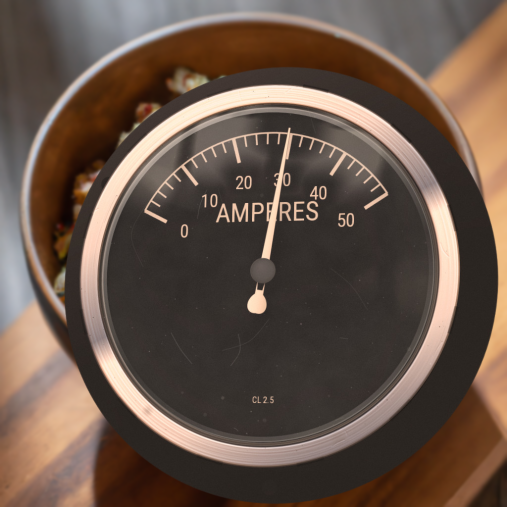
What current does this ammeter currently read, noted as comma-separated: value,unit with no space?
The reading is 30,A
